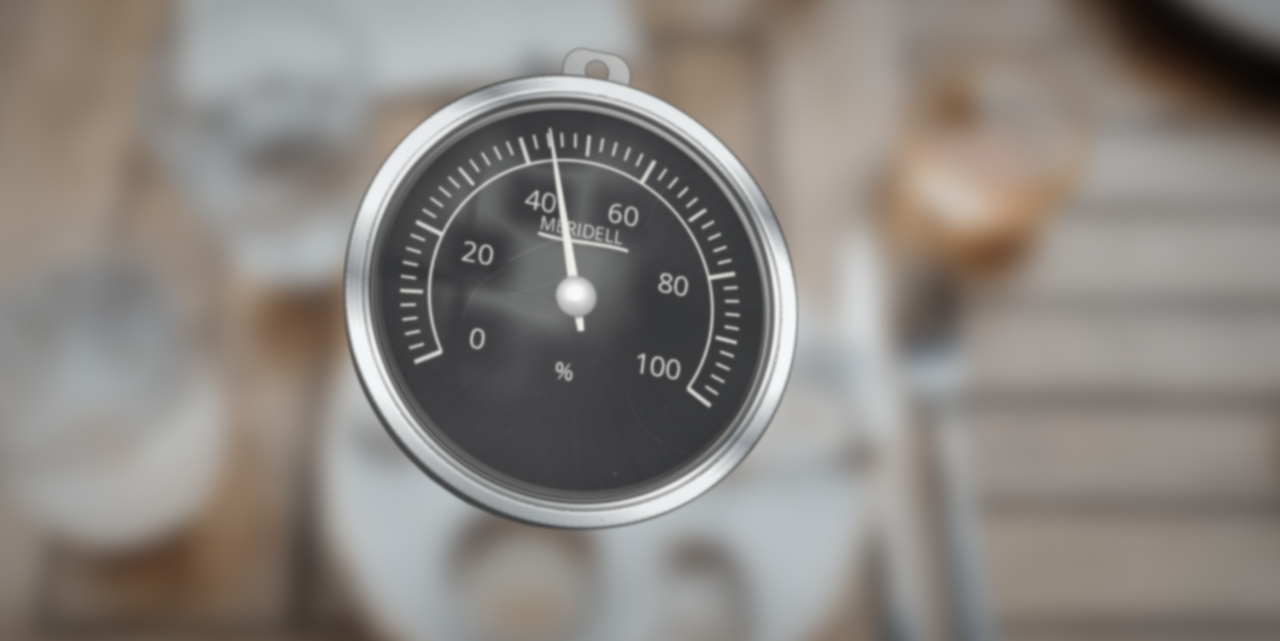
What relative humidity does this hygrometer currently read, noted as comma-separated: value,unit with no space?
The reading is 44,%
